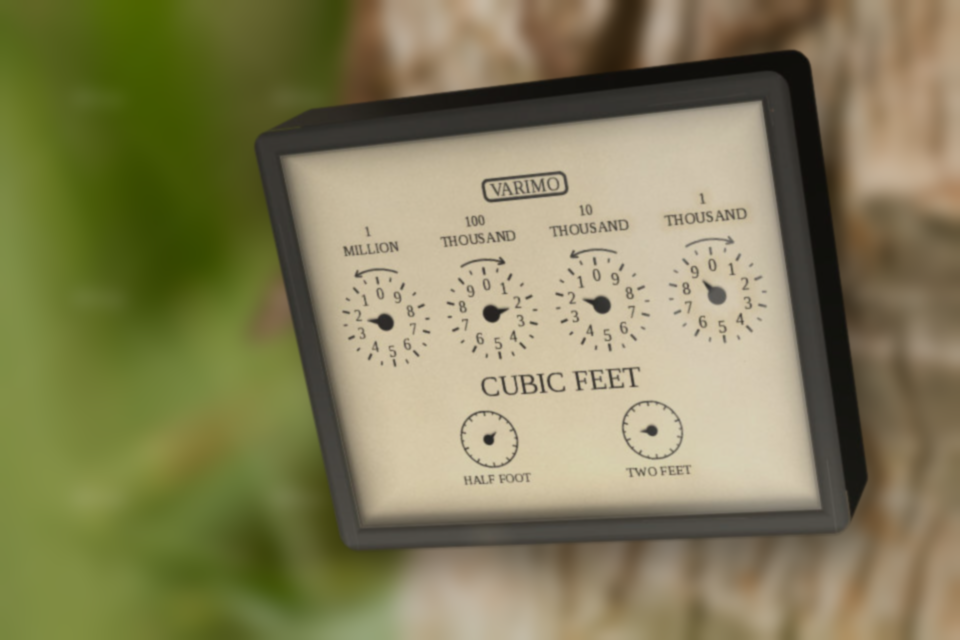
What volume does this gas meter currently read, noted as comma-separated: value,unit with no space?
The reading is 221900,ft³
